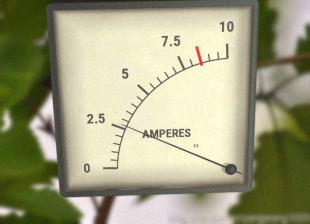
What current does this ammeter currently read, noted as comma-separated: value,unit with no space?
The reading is 2.75,A
